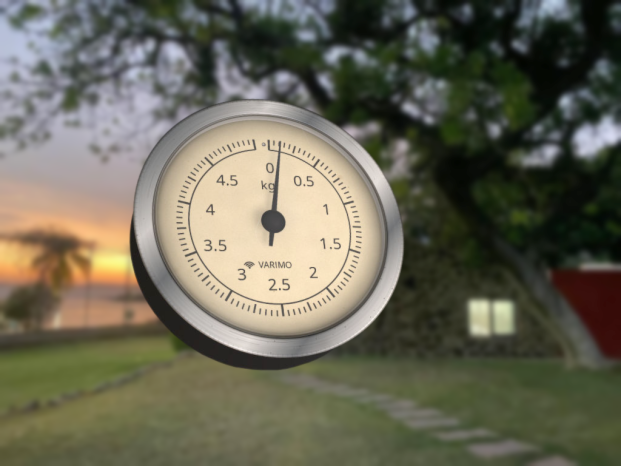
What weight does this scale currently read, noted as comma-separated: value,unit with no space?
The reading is 0.1,kg
